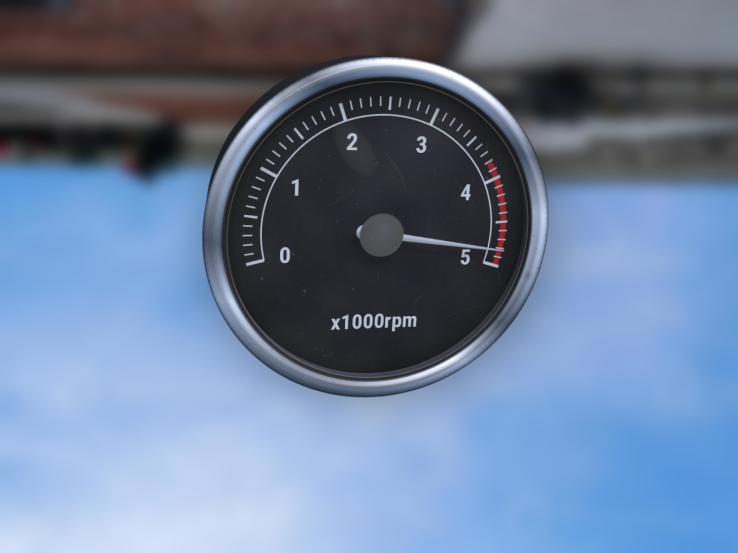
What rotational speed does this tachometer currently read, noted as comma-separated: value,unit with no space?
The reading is 4800,rpm
